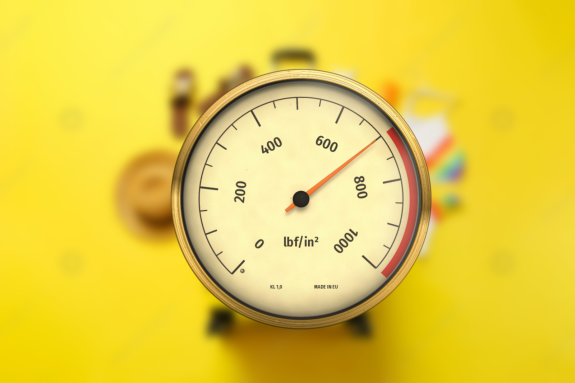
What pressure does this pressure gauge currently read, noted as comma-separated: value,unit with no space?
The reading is 700,psi
